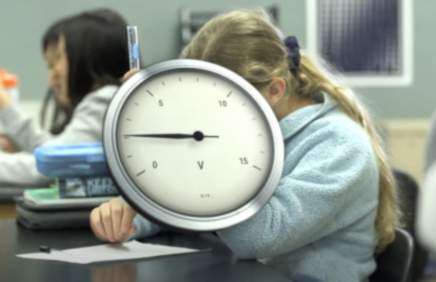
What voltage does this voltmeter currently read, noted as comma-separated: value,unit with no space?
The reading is 2,V
